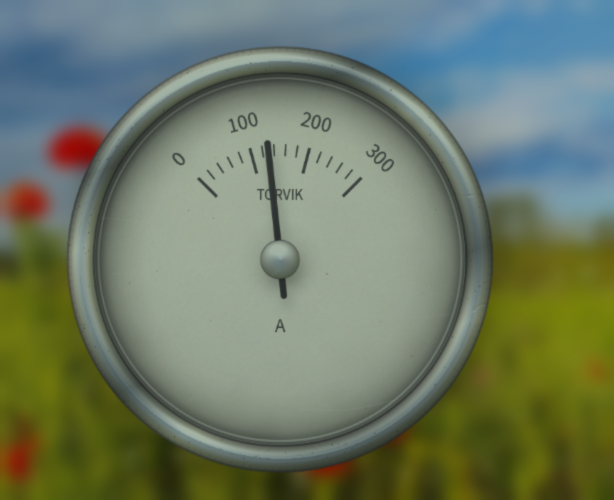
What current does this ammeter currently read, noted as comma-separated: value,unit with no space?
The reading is 130,A
